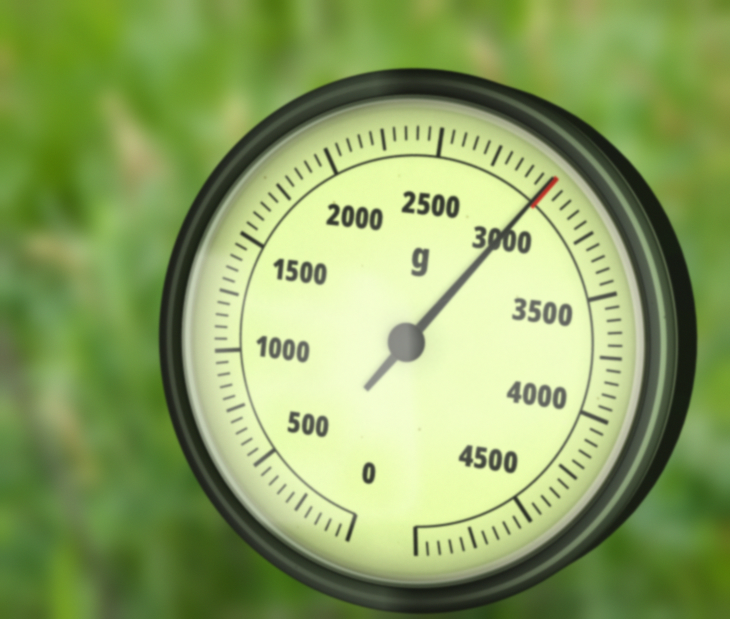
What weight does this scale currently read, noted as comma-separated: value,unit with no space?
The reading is 3000,g
